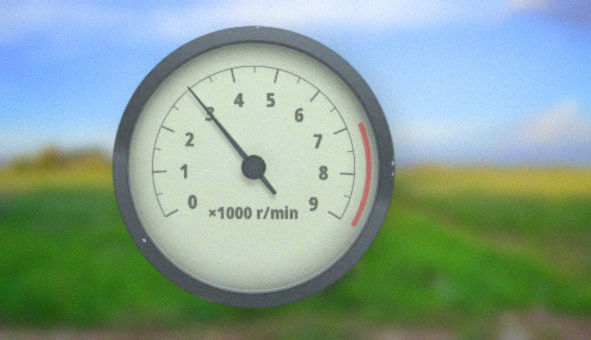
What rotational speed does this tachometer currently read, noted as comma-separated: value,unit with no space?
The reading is 3000,rpm
